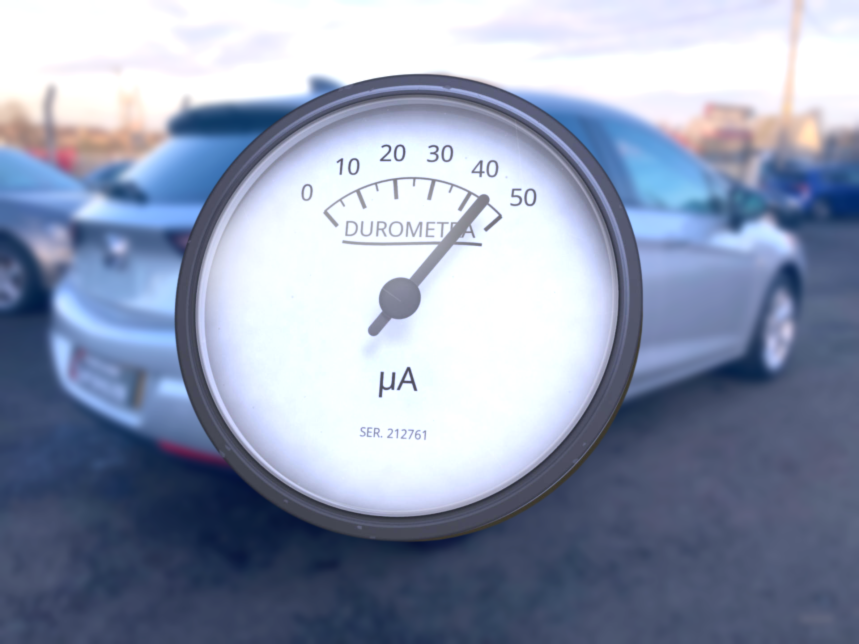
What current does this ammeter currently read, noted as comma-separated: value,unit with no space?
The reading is 45,µA
